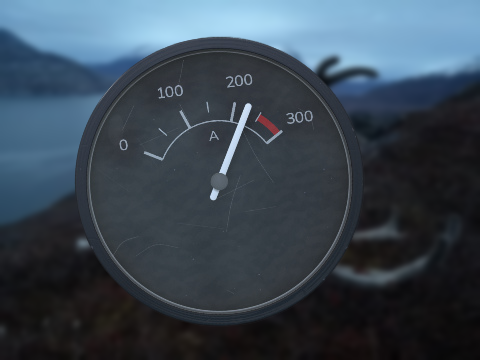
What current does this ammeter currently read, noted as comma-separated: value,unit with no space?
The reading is 225,A
